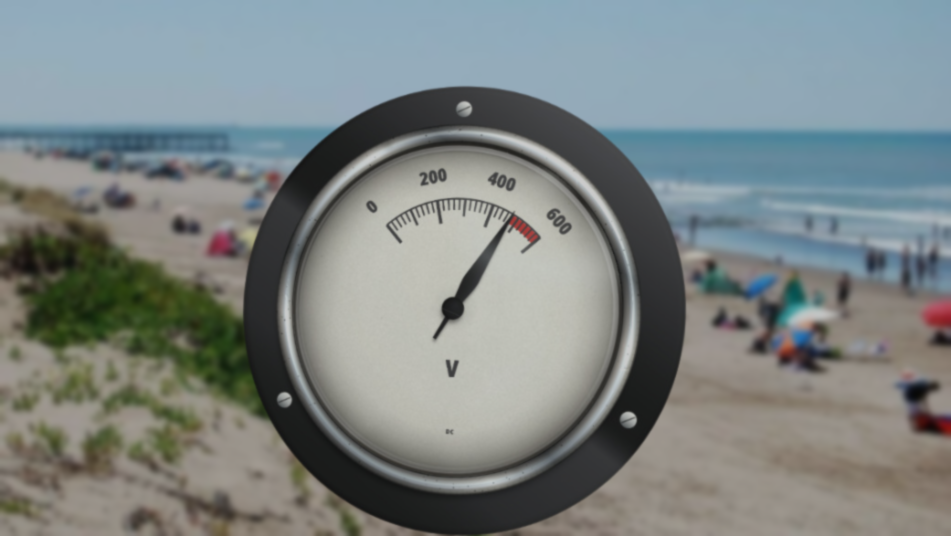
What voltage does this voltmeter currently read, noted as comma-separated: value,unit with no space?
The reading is 480,V
